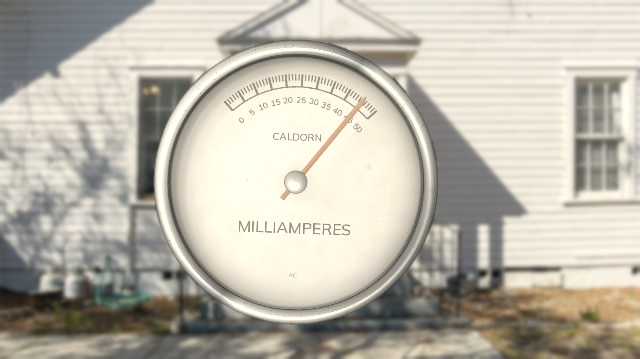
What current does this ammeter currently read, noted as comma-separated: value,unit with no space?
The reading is 45,mA
